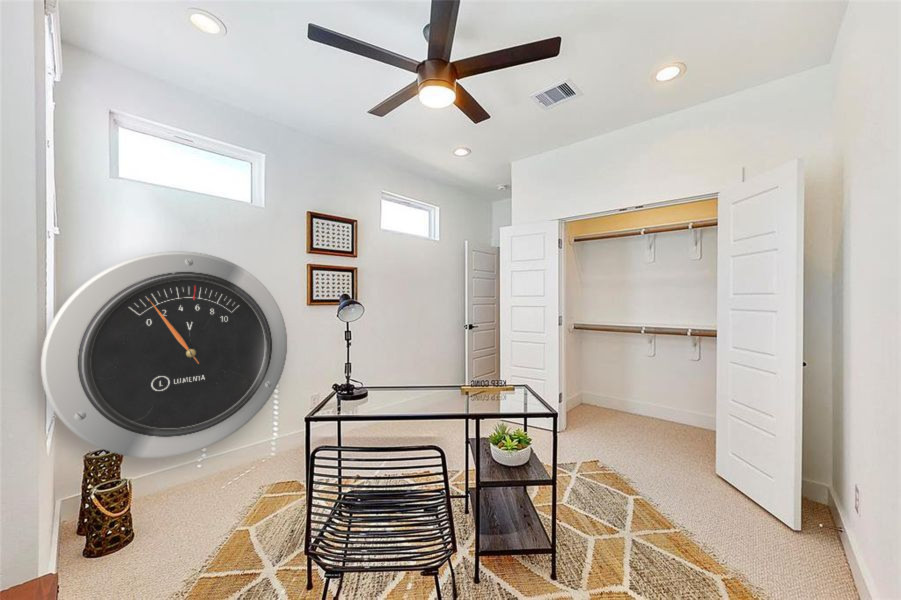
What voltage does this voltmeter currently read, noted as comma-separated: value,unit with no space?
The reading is 1.5,V
